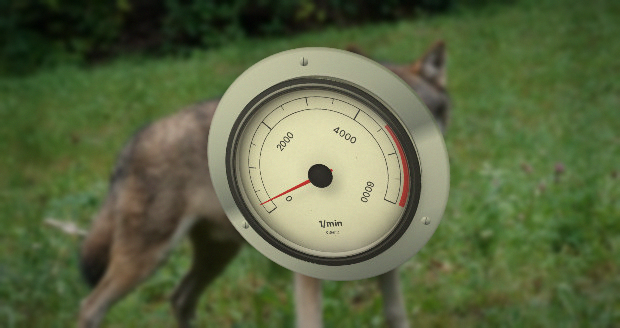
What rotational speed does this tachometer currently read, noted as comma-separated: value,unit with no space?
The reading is 250,rpm
